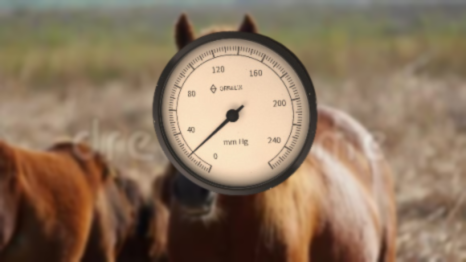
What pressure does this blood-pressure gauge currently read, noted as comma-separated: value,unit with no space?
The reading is 20,mmHg
